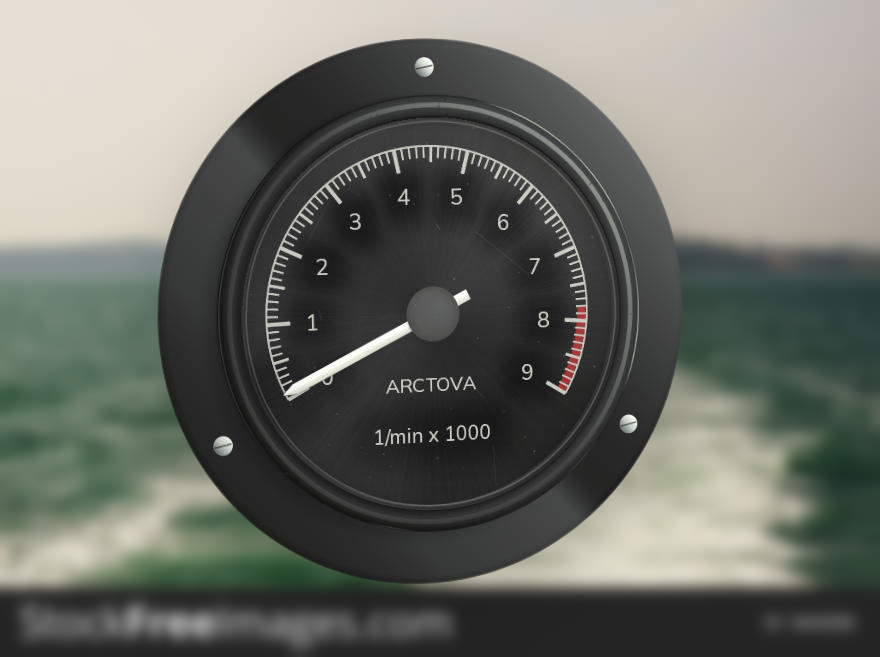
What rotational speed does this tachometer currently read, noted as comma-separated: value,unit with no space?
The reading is 100,rpm
